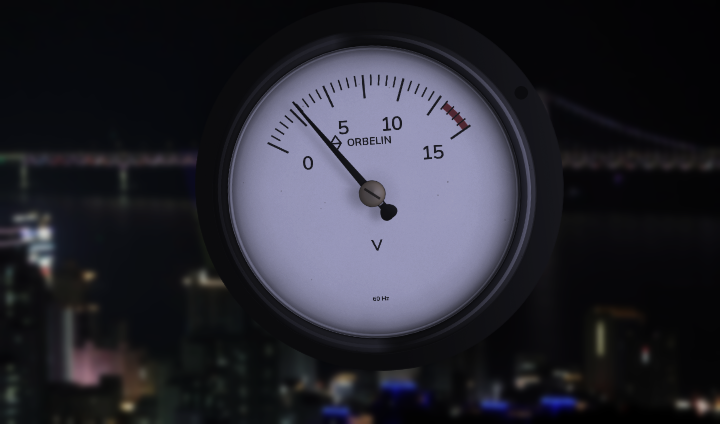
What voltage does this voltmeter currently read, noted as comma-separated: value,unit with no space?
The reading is 3,V
